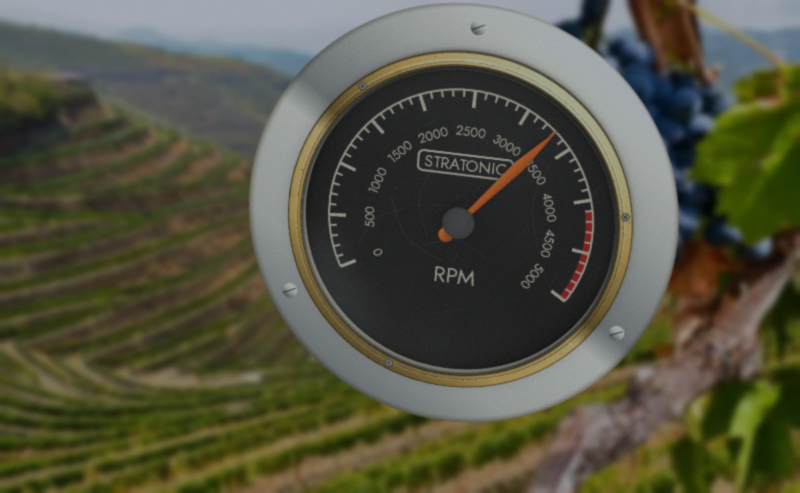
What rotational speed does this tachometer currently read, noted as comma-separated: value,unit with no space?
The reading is 3300,rpm
